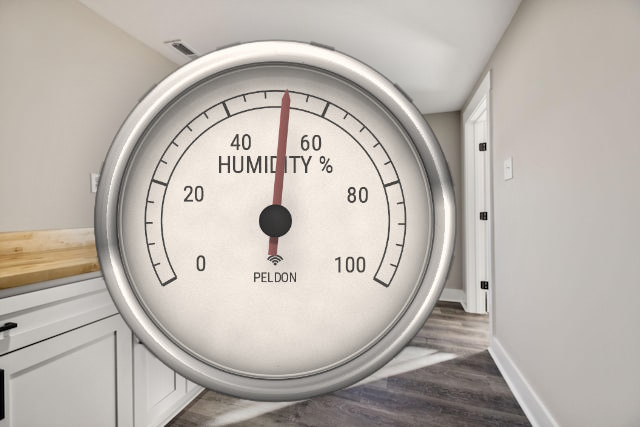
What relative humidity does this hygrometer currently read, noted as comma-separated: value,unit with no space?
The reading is 52,%
